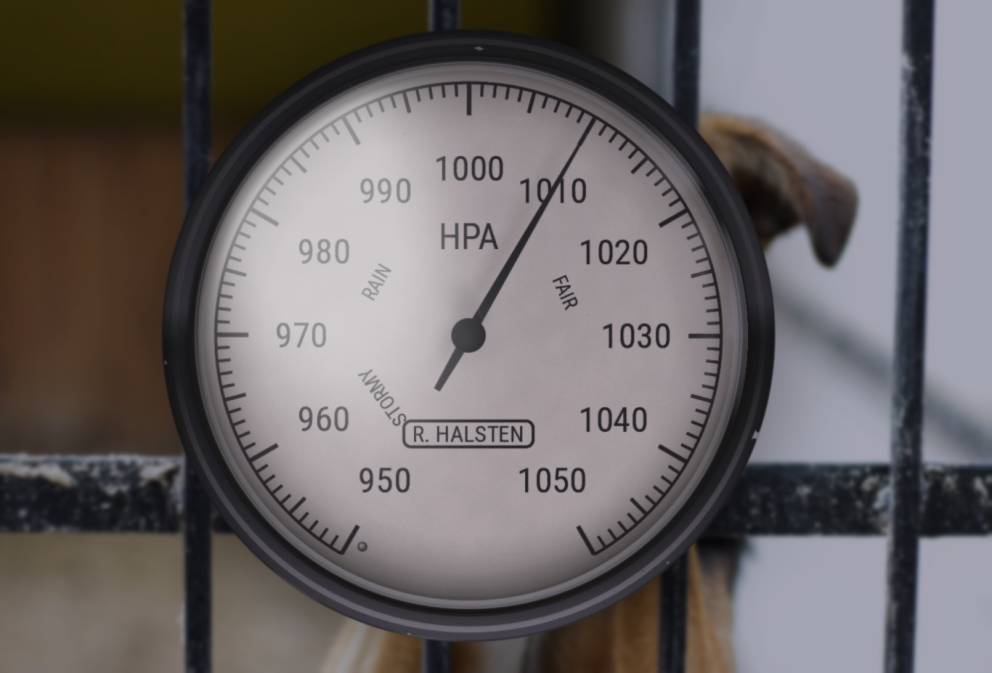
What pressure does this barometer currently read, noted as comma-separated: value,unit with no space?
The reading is 1010,hPa
